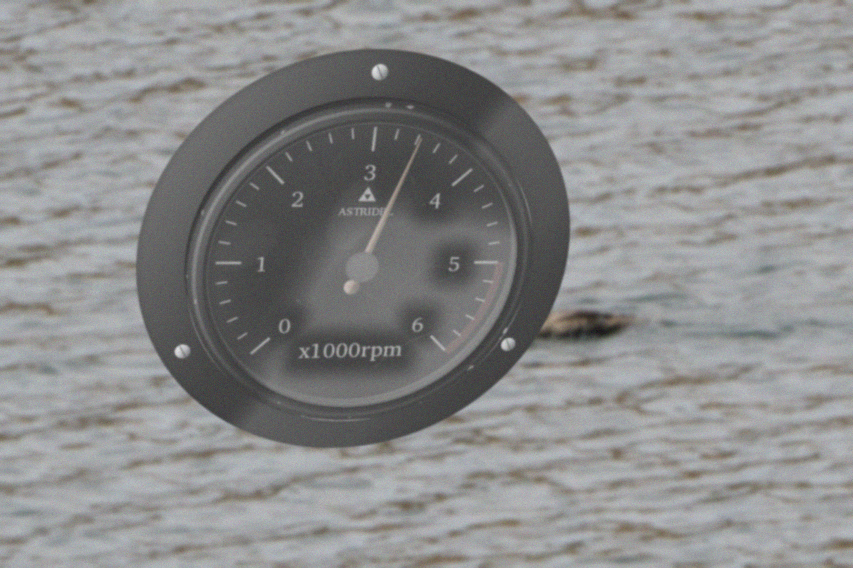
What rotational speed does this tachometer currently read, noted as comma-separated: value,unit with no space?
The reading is 3400,rpm
